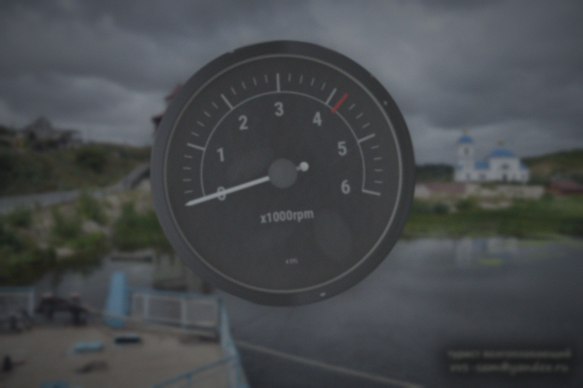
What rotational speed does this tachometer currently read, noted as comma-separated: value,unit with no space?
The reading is 0,rpm
